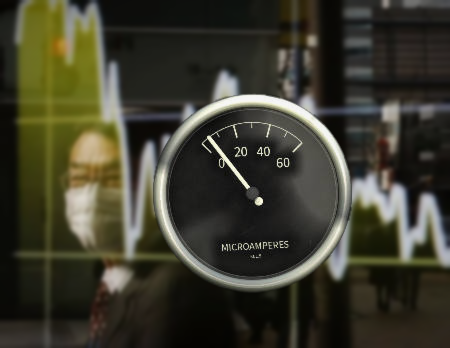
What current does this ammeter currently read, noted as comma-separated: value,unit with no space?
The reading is 5,µA
